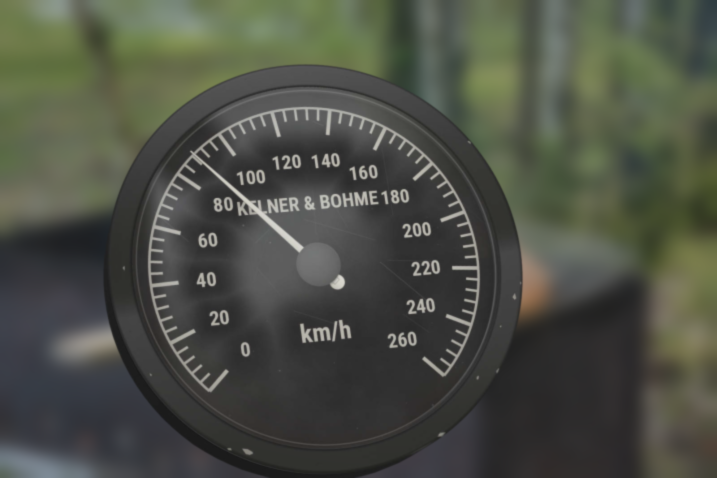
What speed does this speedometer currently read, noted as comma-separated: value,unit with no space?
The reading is 88,km/h
